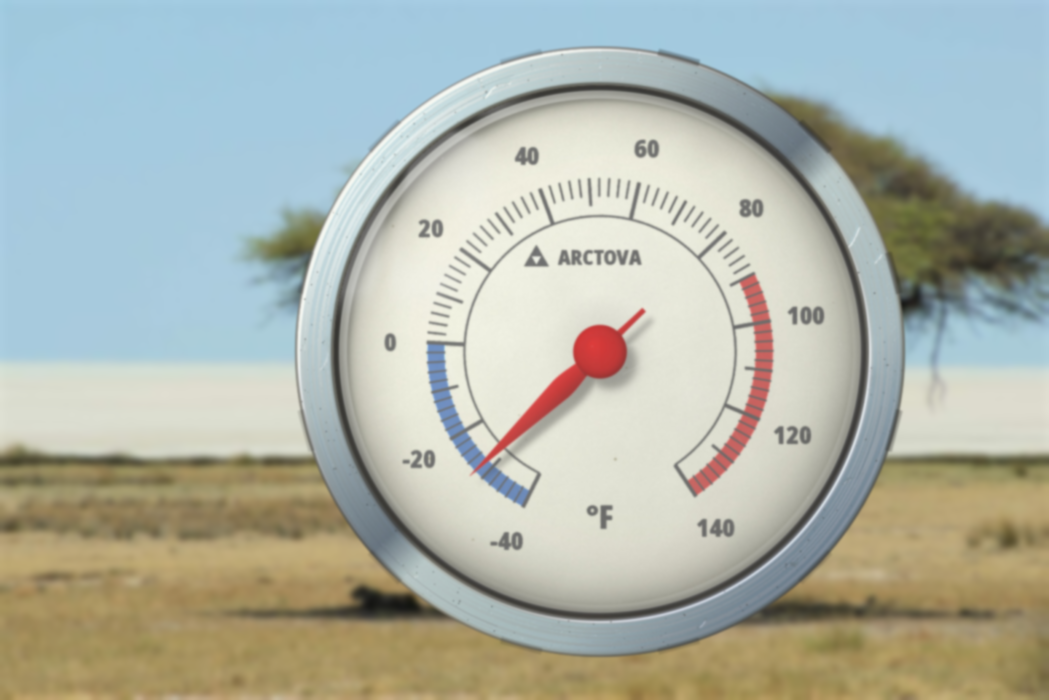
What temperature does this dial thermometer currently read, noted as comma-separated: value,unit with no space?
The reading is -28,°F
